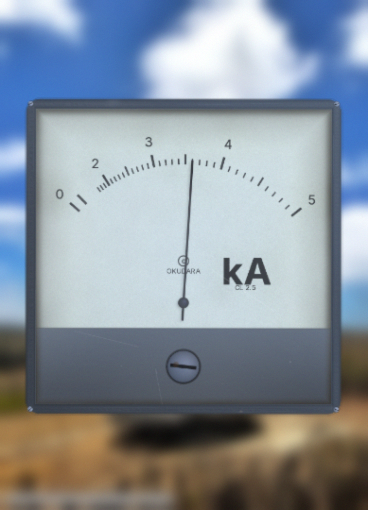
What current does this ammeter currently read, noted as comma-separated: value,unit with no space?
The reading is 3.6,kA
